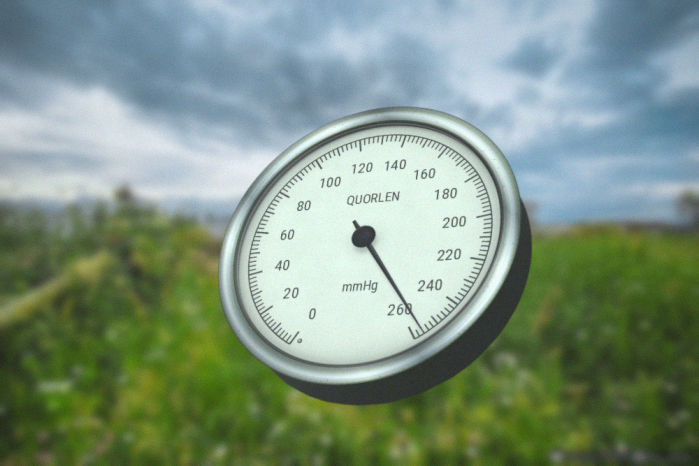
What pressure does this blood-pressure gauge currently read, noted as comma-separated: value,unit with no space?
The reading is 256,mmHg
